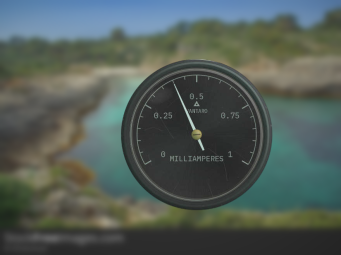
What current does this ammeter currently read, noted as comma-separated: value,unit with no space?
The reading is 0.4,mA
